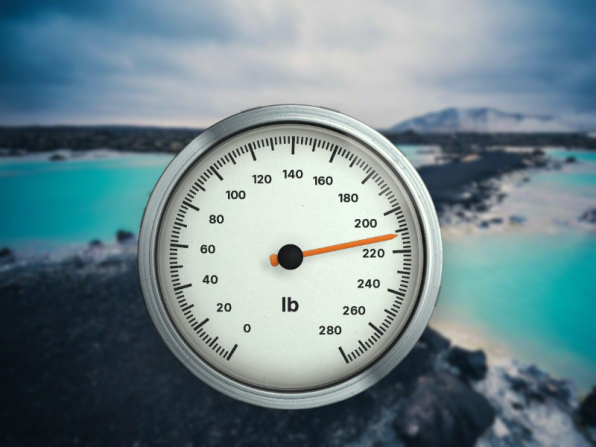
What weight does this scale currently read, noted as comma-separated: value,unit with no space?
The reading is 212,lb
